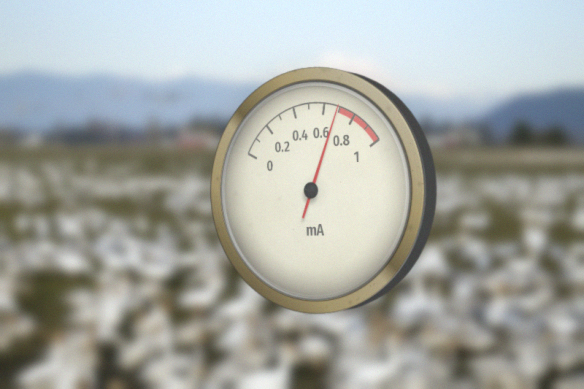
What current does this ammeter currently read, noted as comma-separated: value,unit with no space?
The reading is 0.7,mA
